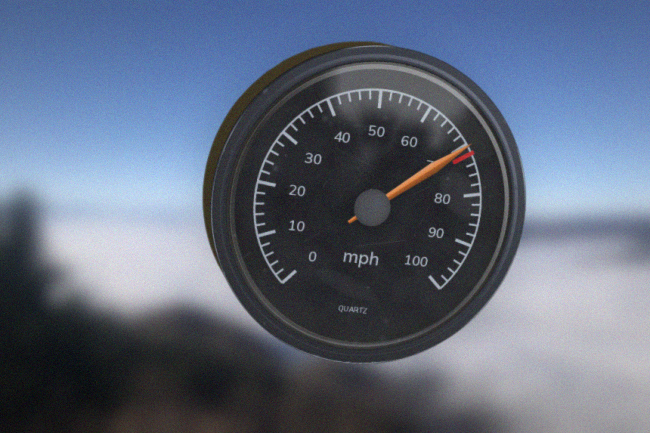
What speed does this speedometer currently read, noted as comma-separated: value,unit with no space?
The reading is 70,mph
